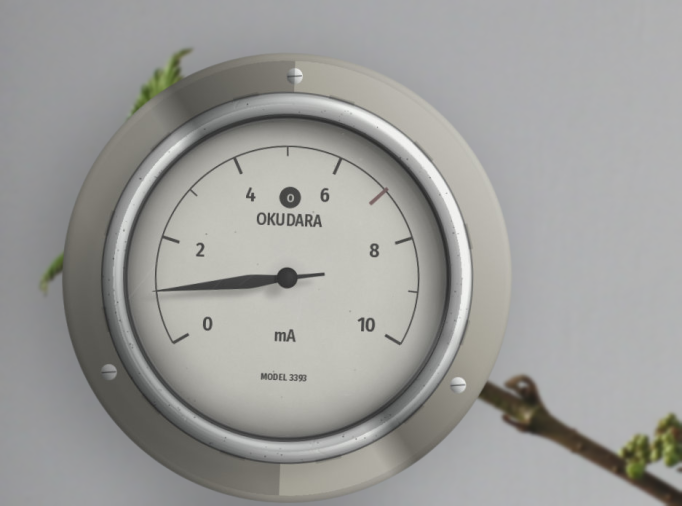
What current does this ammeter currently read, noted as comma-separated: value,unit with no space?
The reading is 1,mA
